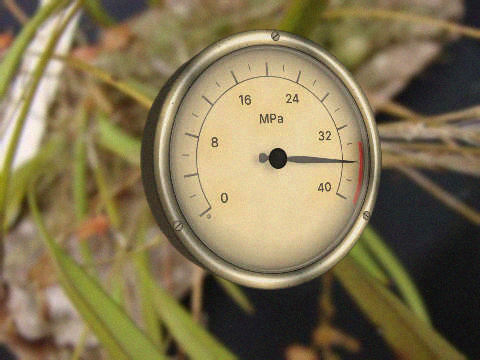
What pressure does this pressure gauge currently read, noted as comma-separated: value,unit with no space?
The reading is 36,MPa
